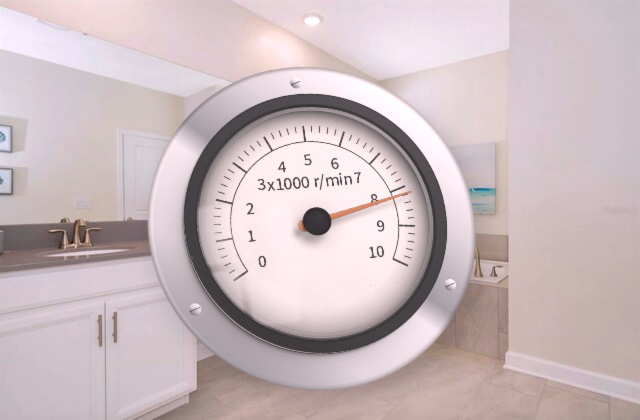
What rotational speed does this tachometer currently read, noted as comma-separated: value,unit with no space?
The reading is 8200,rpm
